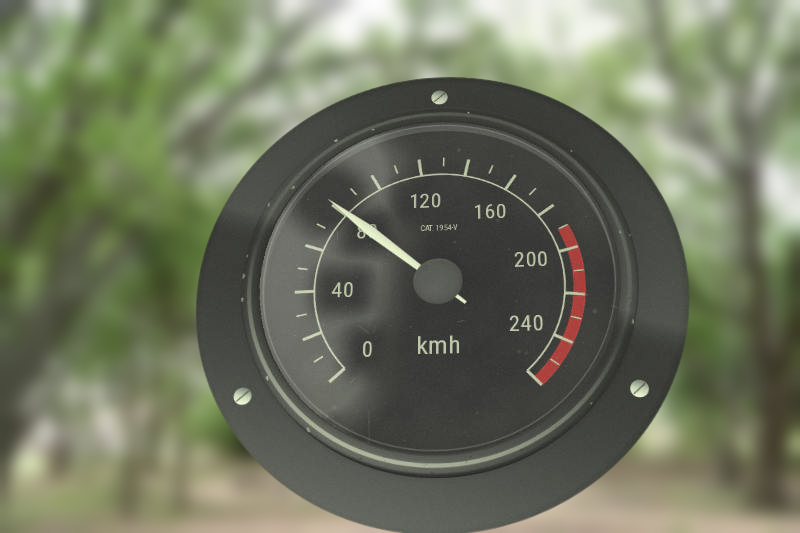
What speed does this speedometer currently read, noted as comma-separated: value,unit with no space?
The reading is 80,km/h
